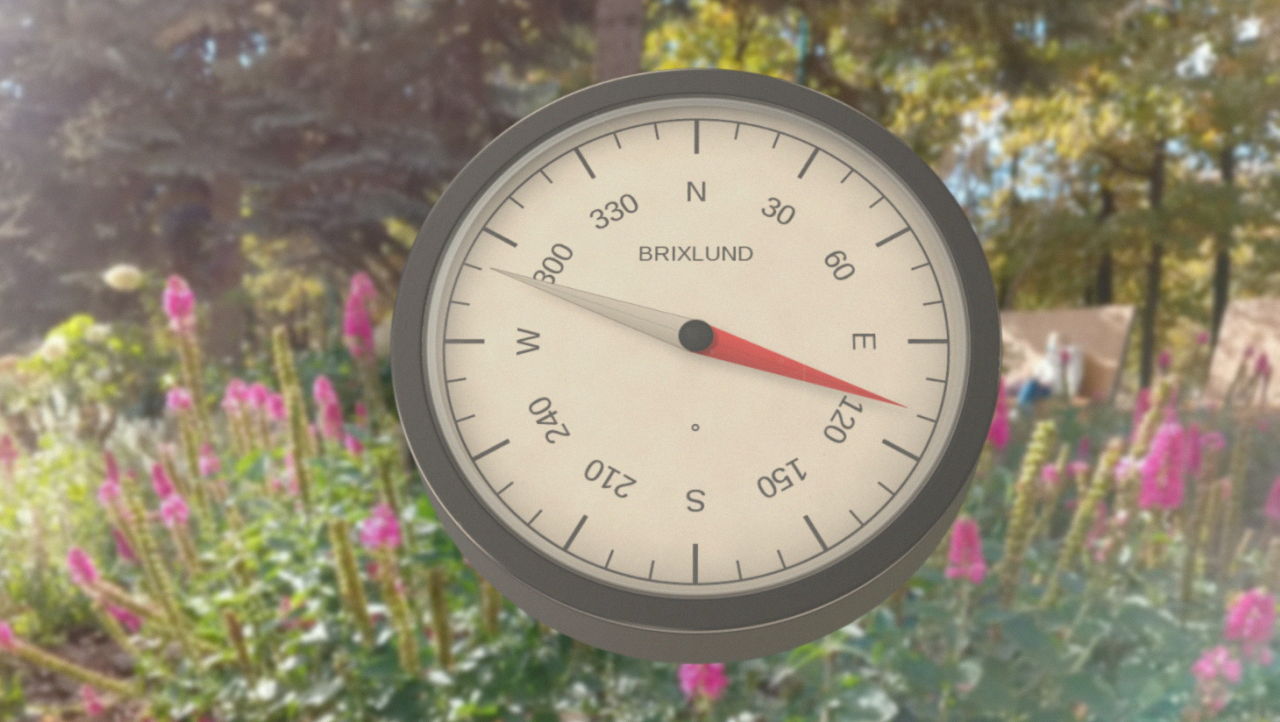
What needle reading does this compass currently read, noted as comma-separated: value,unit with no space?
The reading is 110,°
